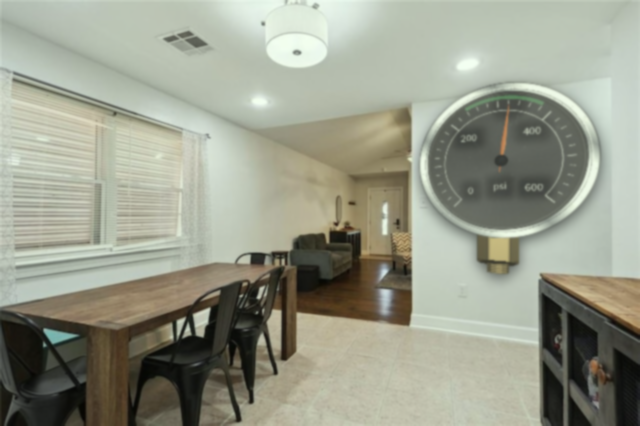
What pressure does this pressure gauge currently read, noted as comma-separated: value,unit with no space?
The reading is 320,psi
